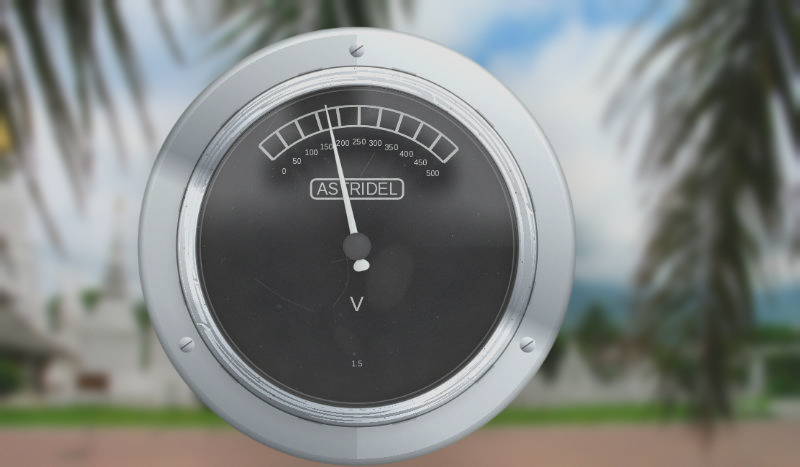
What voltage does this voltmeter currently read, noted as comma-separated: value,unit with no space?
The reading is 175,V
